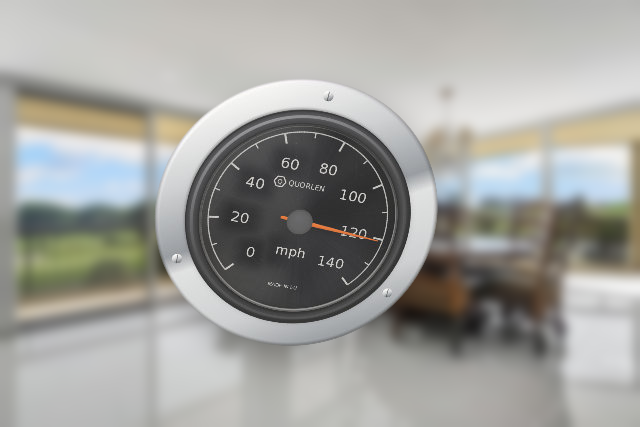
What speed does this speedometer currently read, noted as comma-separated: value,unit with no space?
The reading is 120,mph
